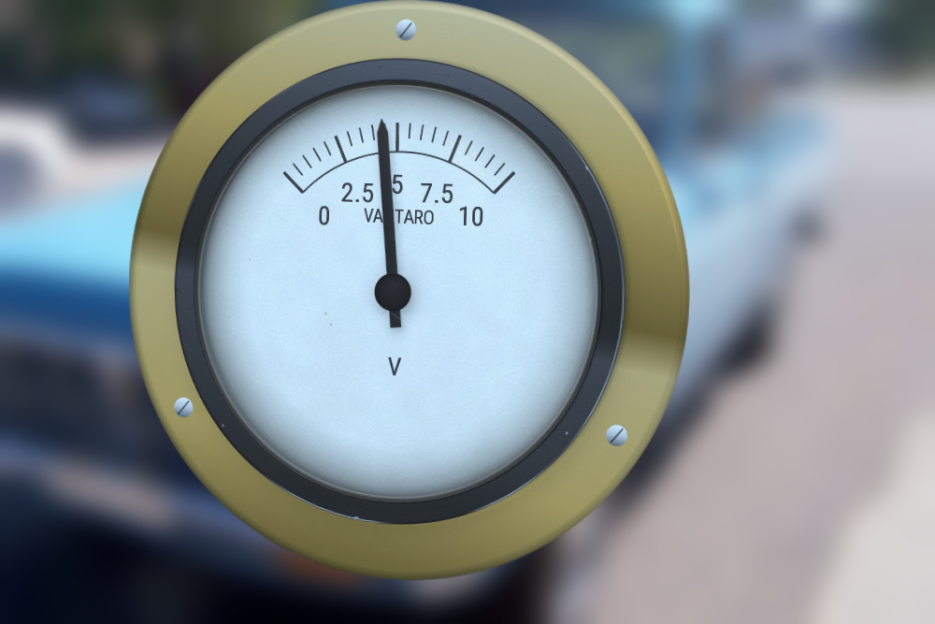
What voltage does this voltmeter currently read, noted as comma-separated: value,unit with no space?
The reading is 4.5,V
